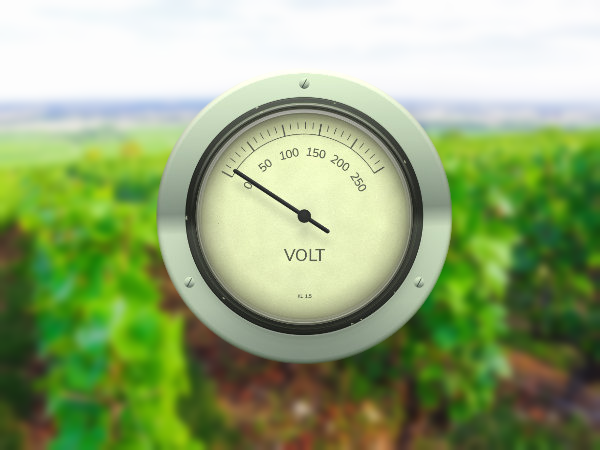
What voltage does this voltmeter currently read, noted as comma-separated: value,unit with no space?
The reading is 10,V
